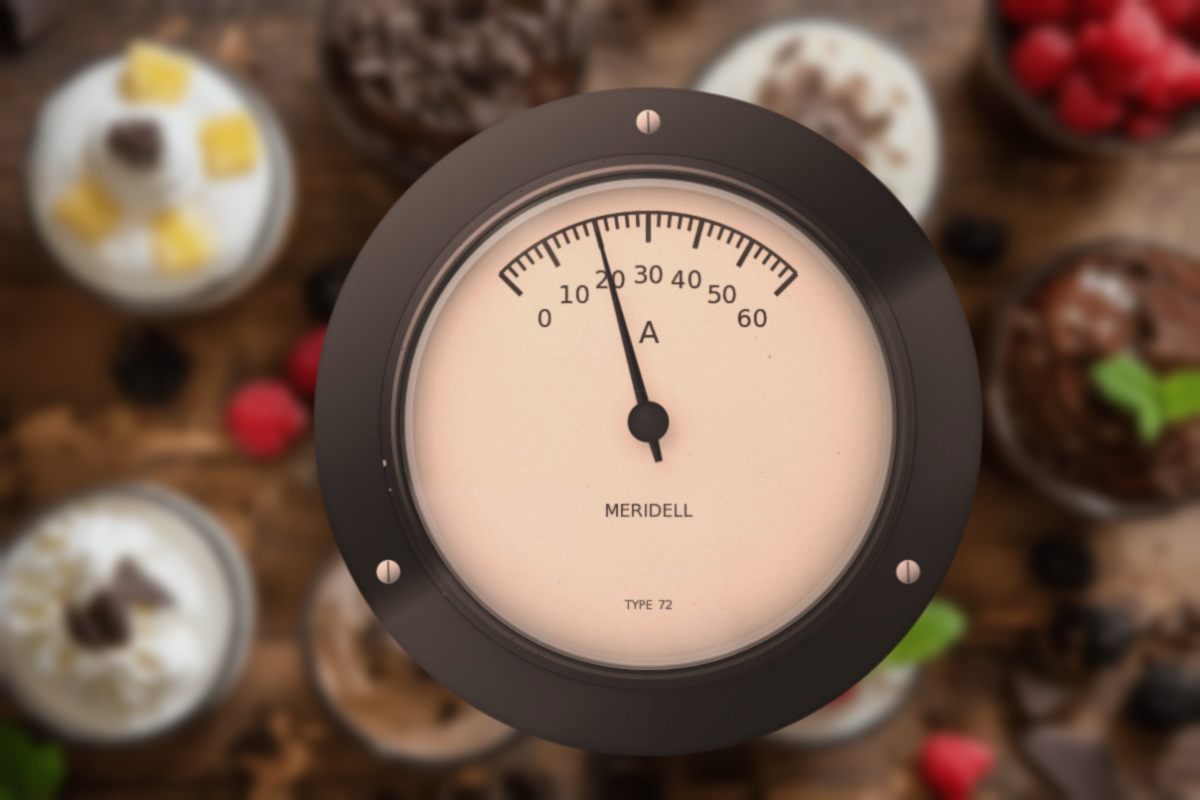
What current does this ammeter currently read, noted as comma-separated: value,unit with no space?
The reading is 20,A
